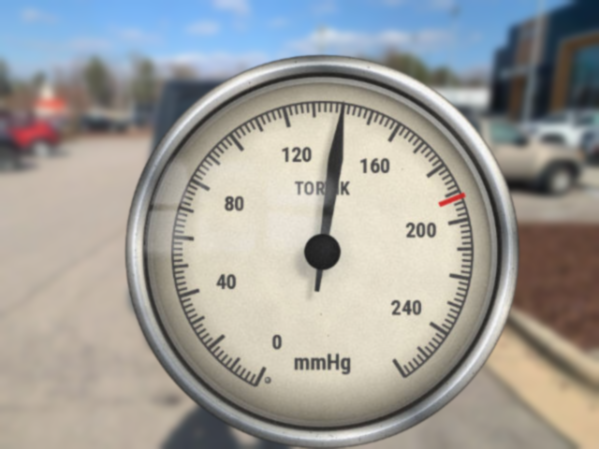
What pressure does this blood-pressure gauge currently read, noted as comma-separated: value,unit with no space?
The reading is 140,mmHg
